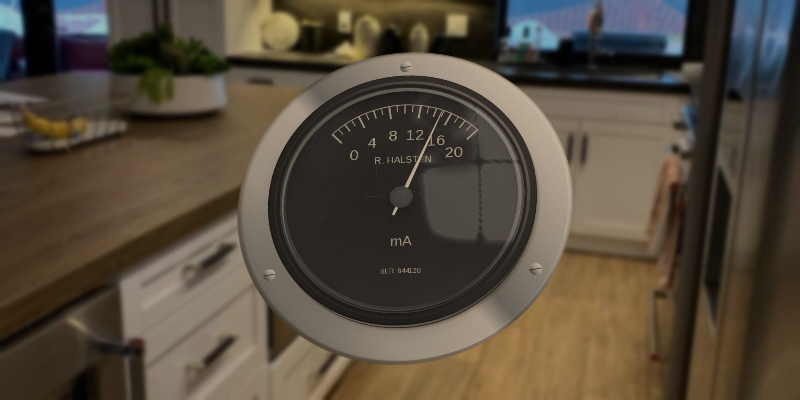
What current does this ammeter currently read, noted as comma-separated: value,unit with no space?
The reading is 15,mA
